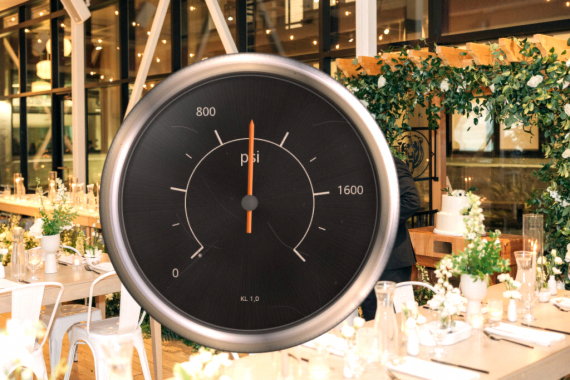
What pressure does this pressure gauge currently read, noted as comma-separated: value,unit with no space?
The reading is 1000,psi
